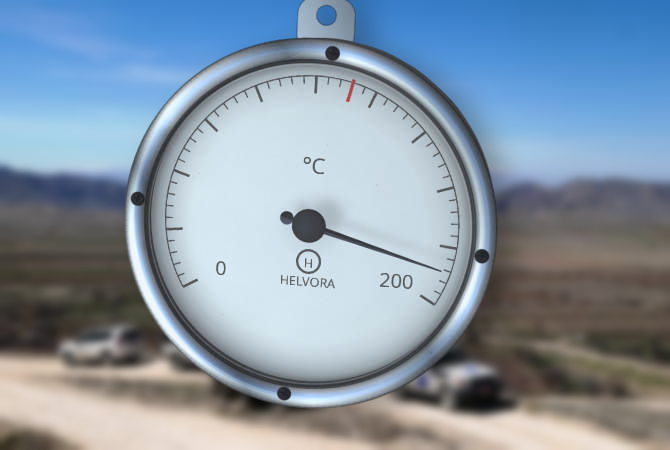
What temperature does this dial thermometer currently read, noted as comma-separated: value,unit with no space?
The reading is 188,°C
